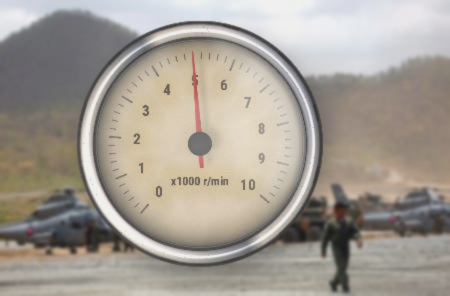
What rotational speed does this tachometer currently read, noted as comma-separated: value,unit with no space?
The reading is 5000,rpm
